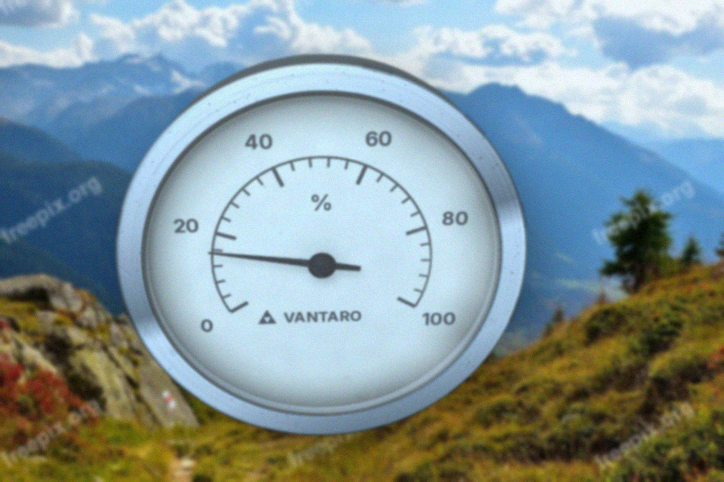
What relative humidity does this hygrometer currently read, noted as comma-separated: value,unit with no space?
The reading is 16,%
